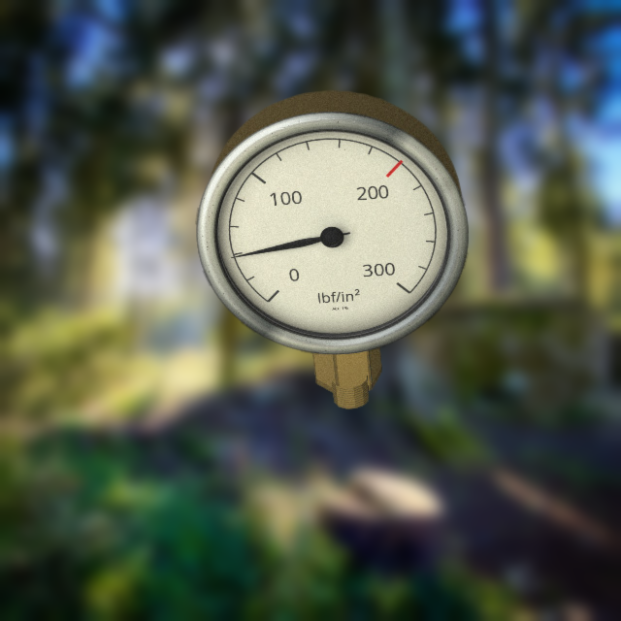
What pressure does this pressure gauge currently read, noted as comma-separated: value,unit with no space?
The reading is 40,psi
